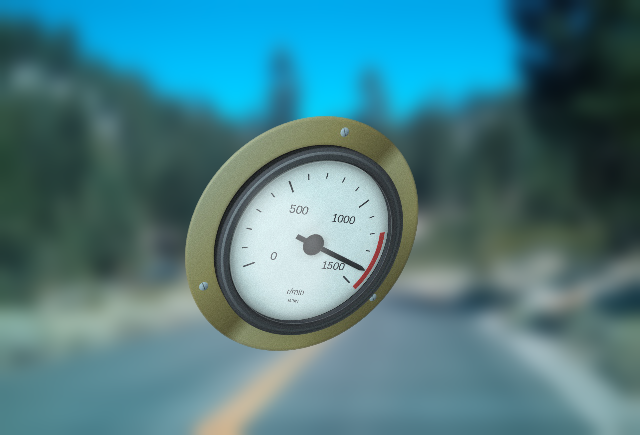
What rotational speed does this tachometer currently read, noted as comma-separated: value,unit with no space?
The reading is 1400,rpm
